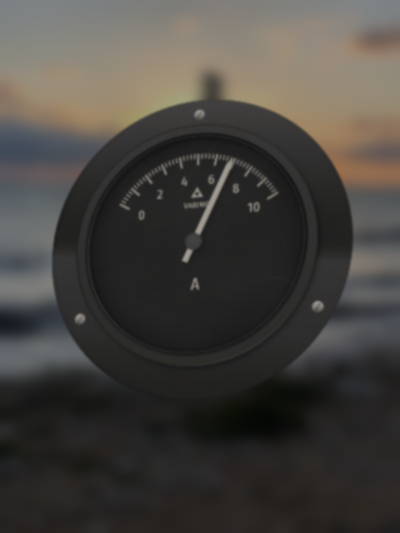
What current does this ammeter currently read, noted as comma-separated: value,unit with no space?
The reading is 7,A
